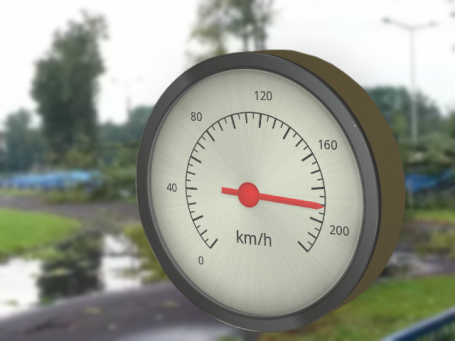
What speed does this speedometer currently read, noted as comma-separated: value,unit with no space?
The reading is 190,km/h
